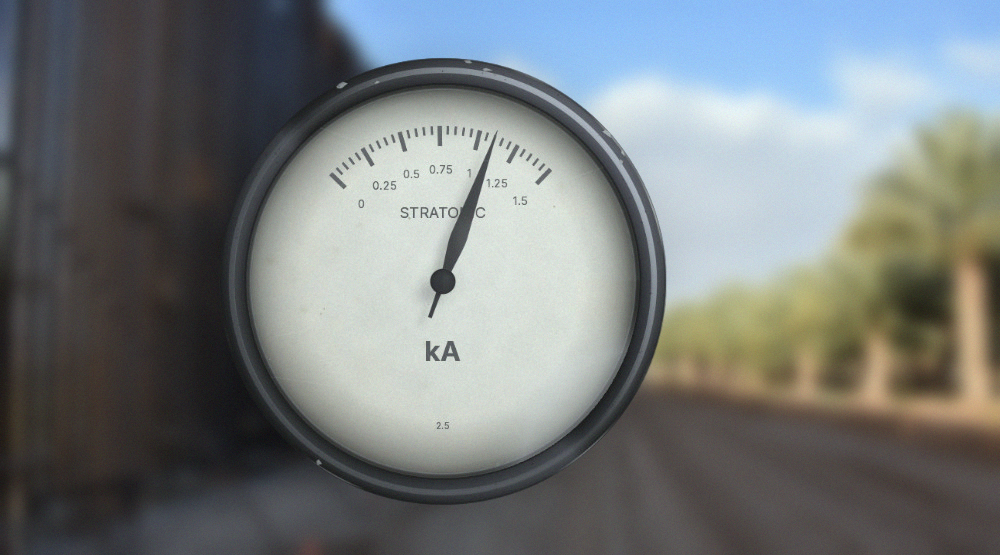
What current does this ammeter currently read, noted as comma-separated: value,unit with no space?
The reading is 1.1,kA
